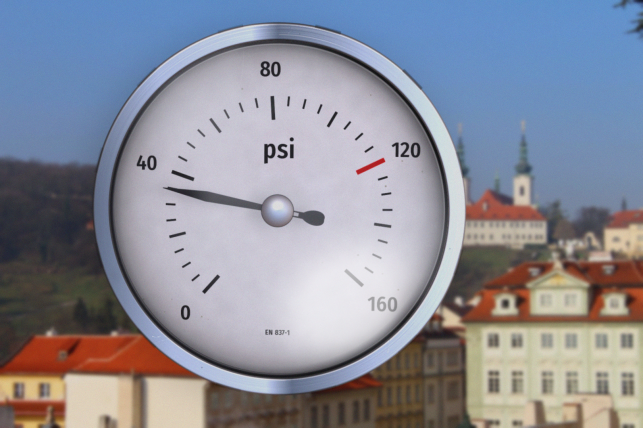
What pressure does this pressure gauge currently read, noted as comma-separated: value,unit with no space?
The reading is 35,psi
